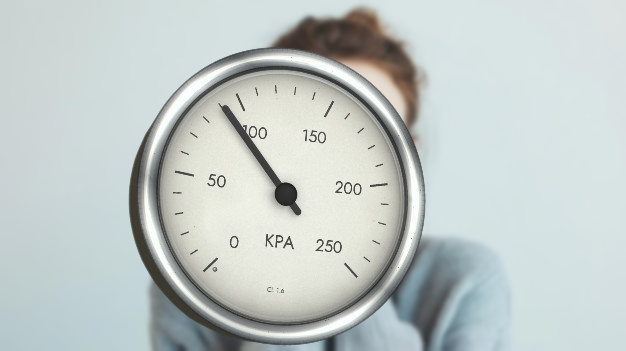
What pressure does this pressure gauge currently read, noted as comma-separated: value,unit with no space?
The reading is 90,kPa
